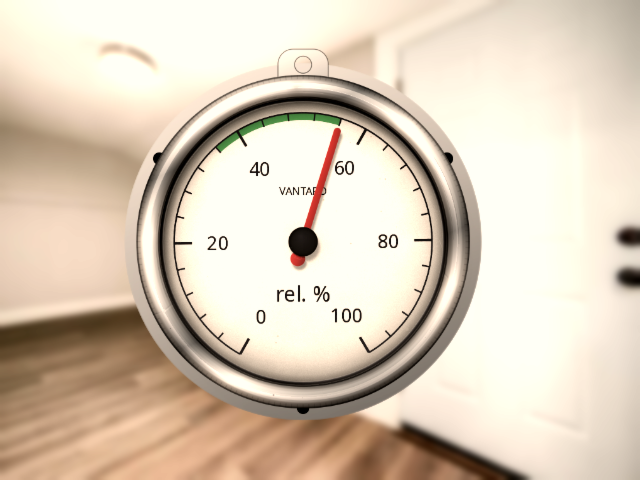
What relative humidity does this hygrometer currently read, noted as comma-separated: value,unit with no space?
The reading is 56,%
